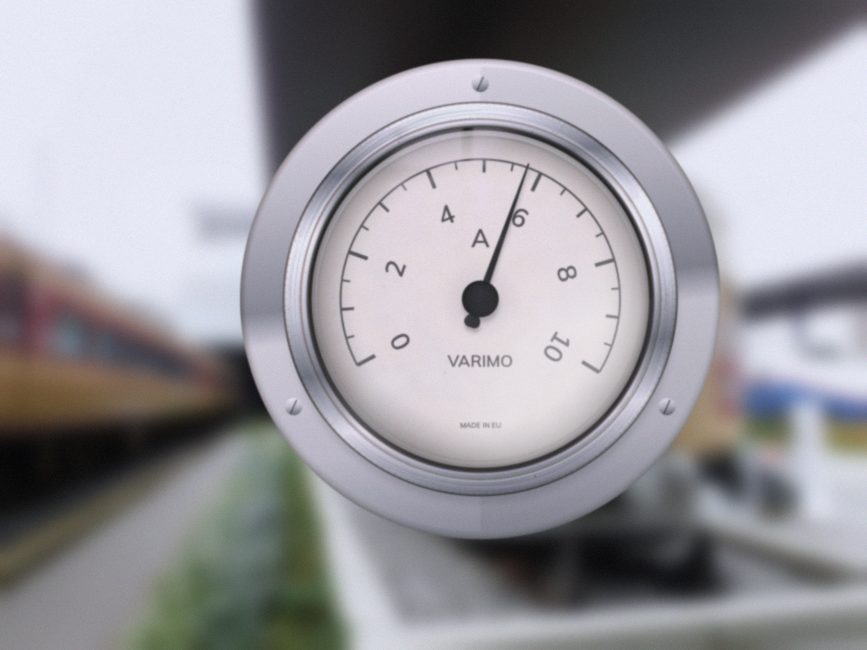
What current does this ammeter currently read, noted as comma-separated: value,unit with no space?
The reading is 5.75,A
